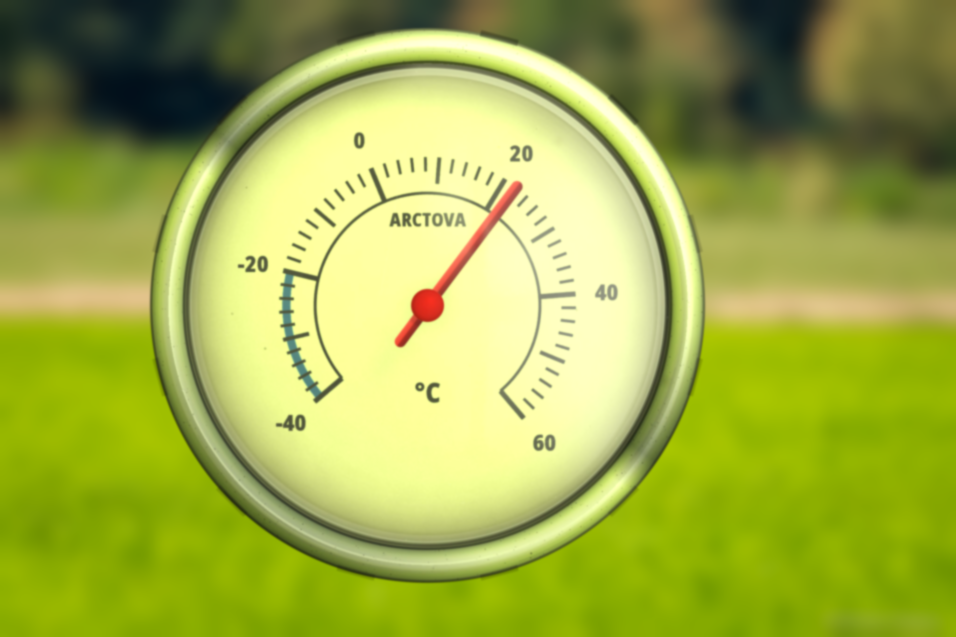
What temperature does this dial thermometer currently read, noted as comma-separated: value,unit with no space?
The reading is 22,°C
